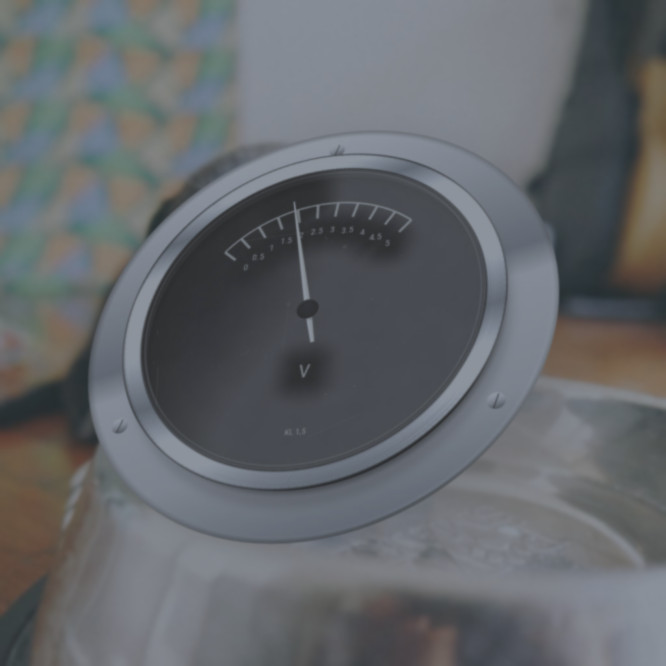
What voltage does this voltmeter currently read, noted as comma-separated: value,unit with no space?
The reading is 2,V
